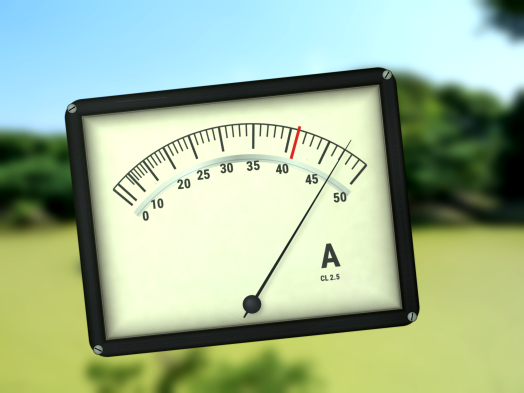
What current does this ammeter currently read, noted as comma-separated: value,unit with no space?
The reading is 47,A
